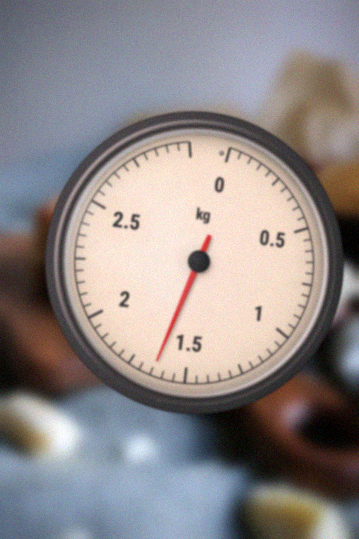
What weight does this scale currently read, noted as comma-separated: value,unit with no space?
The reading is 1.65,kg
